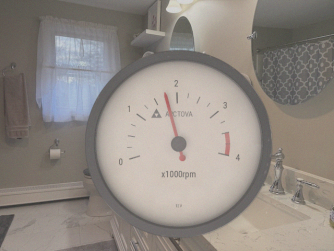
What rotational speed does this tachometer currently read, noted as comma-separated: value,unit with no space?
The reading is 1750,rpm
